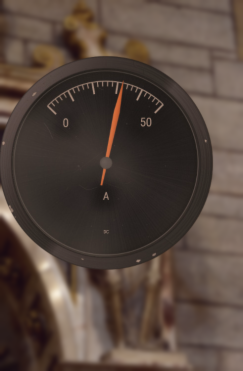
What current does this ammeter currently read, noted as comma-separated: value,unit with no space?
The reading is 32,A
